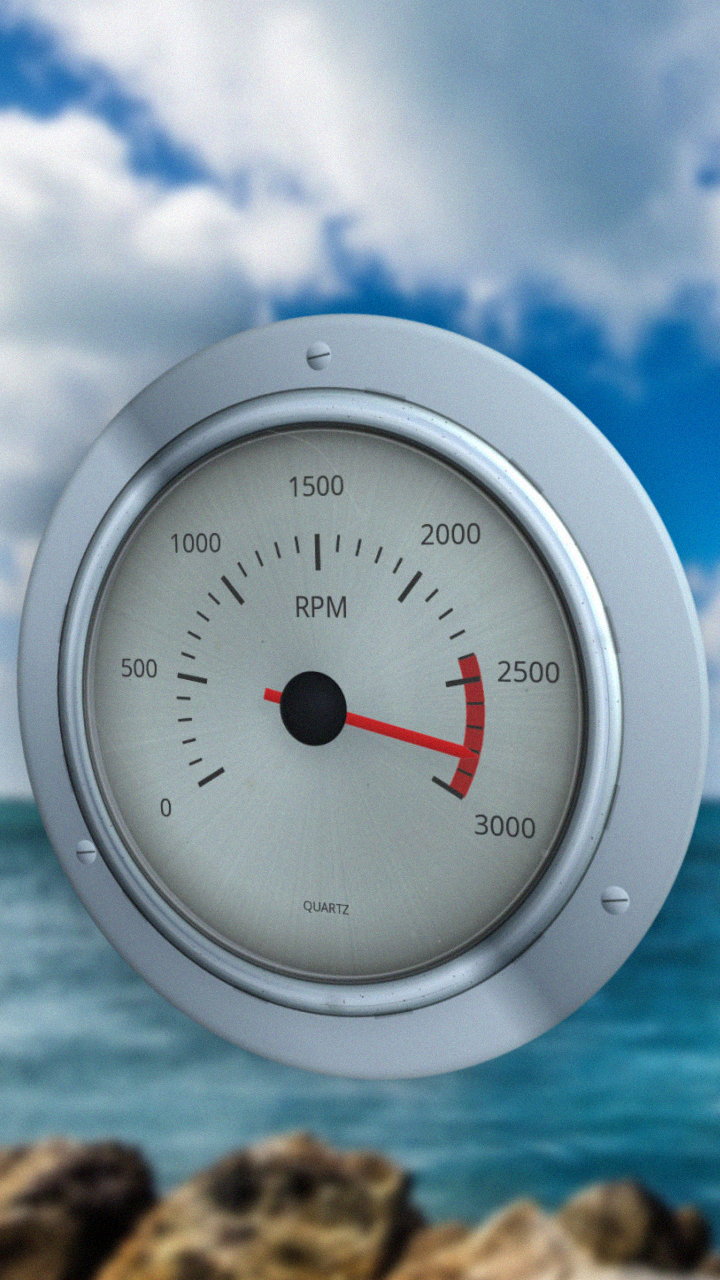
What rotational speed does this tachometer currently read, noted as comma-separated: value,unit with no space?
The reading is 2800,rpm
